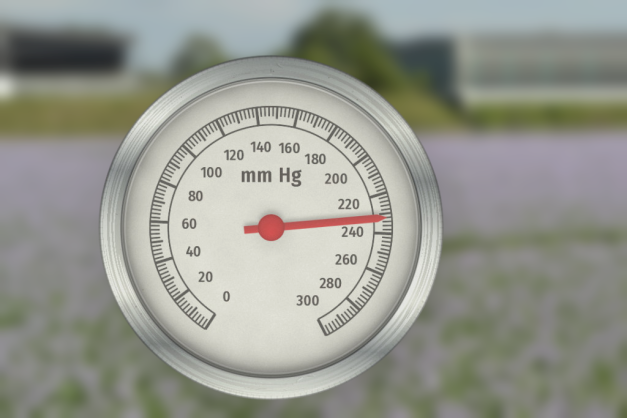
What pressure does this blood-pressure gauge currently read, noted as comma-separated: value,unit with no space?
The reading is 232,mmHg
